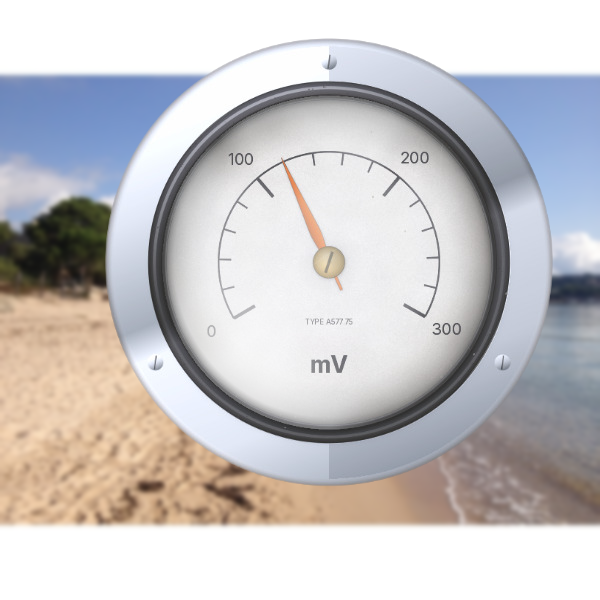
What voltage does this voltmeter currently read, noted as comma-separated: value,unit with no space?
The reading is 120,mV
